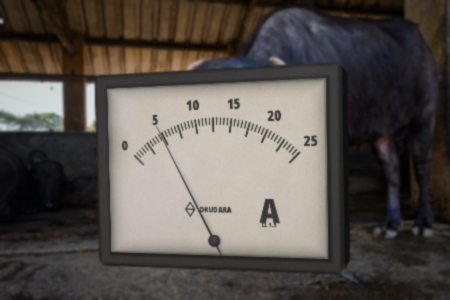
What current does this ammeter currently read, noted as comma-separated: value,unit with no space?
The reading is 5,A
